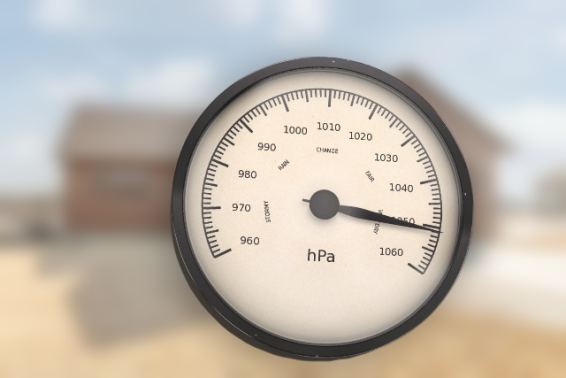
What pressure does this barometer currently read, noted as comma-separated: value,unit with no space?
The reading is 1051,hPa
